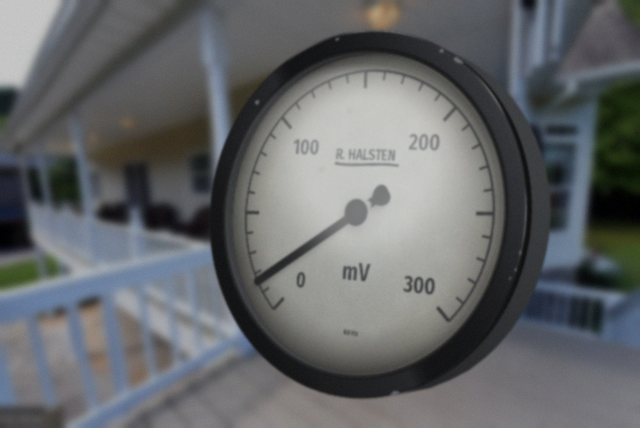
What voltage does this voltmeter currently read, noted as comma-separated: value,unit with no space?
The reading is 15,mV
